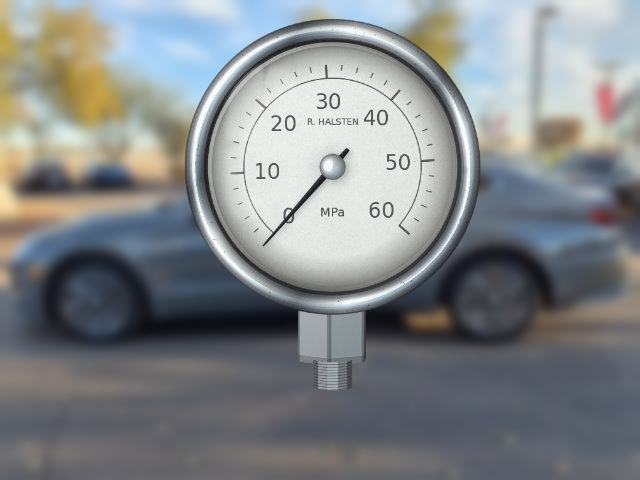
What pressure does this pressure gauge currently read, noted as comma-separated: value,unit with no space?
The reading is 0,MPa
